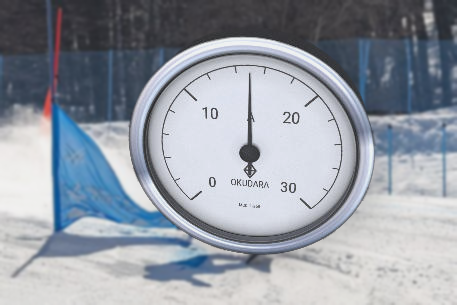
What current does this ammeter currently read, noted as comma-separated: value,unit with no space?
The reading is 15,A
